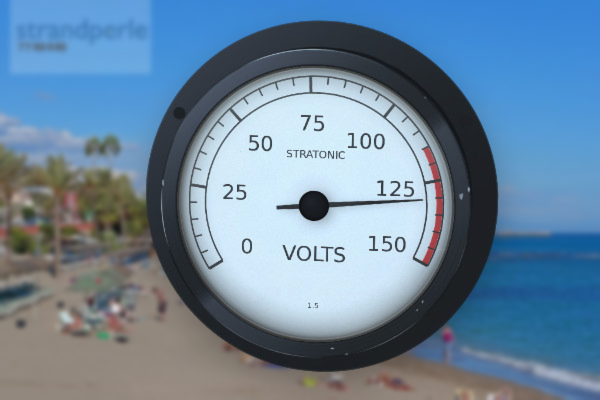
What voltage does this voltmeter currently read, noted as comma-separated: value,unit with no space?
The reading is 130,V
